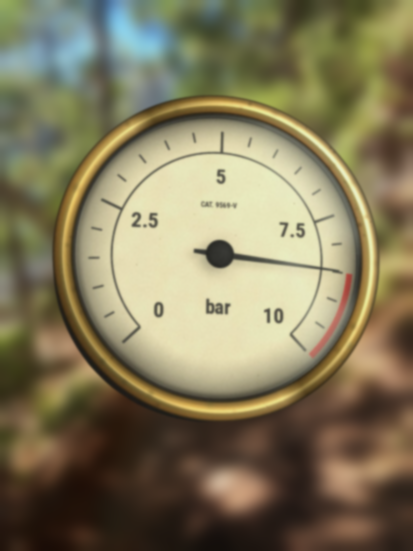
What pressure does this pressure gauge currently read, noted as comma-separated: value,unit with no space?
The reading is 8.5,bar
